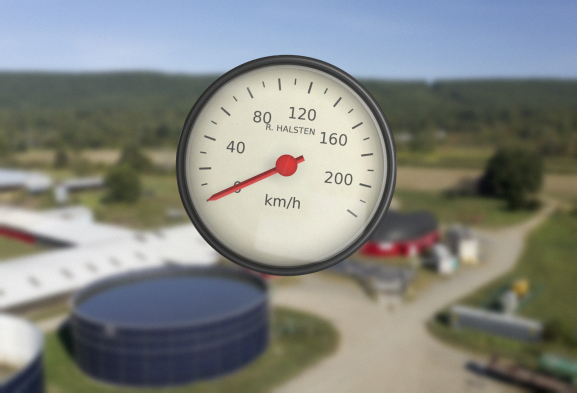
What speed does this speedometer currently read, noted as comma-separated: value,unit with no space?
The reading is 0,km/h
